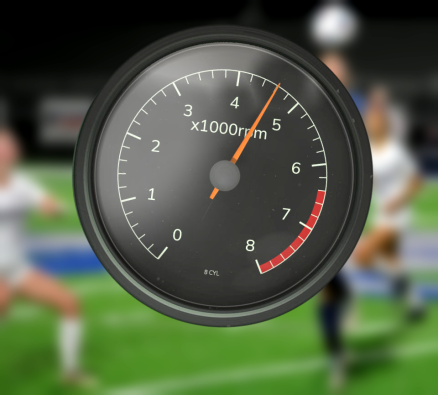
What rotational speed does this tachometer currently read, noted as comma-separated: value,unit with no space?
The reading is 4600,rpm
